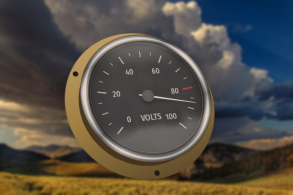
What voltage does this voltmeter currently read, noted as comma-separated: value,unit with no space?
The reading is 87.5,V
